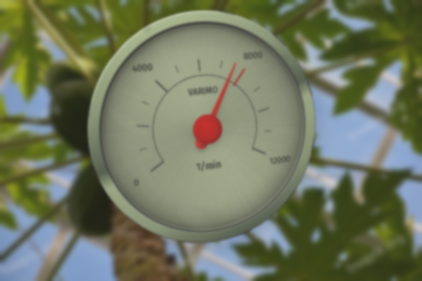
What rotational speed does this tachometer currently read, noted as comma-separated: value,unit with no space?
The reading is 7500,rpm
